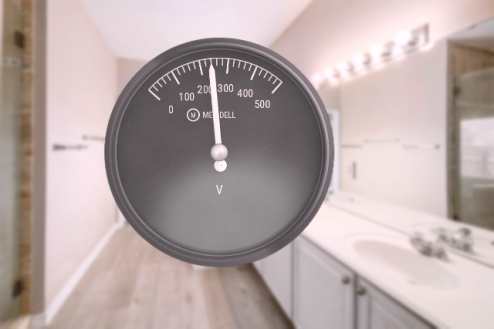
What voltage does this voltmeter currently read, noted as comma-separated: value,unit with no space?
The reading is 240,V
